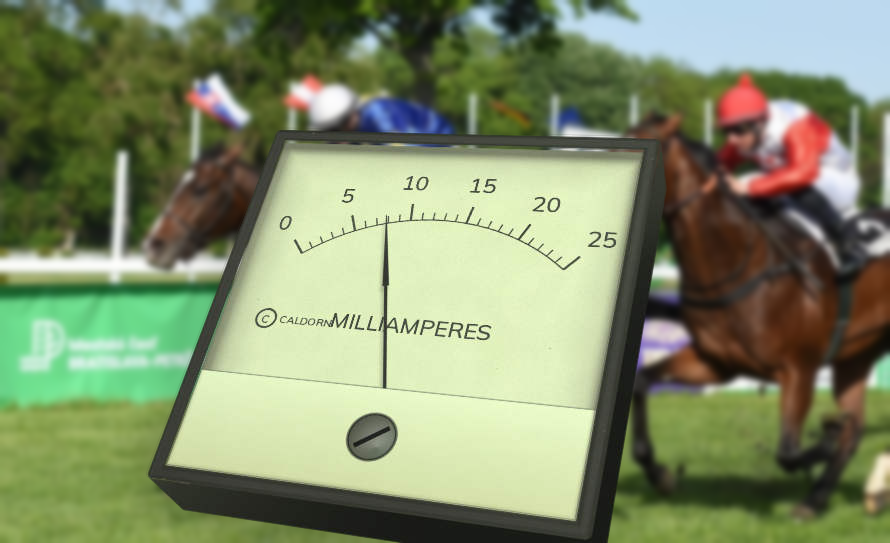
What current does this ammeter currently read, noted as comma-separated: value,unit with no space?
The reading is 8,mA
